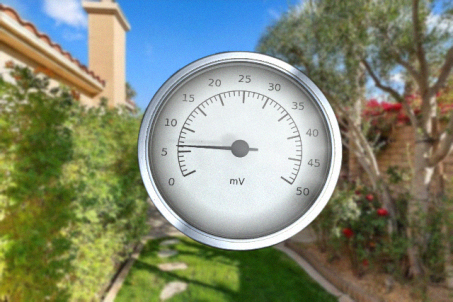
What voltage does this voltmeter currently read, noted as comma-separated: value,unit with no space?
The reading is 6,mV
